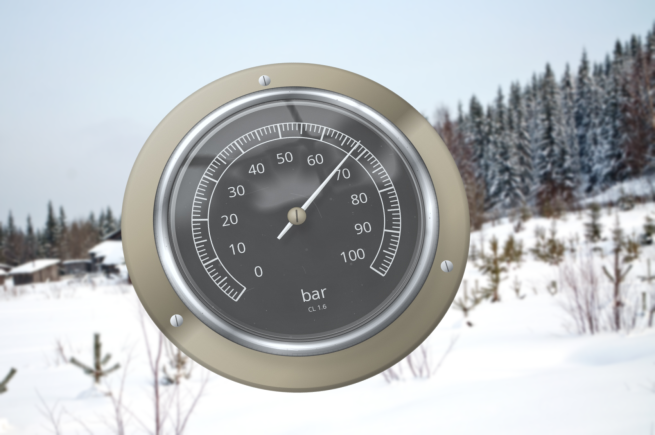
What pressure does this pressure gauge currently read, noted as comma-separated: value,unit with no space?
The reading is 68,bar
